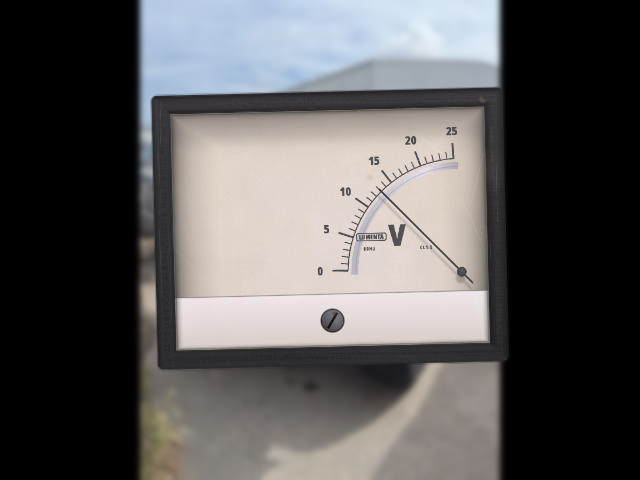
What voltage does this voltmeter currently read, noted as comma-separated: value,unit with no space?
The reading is 13,V
